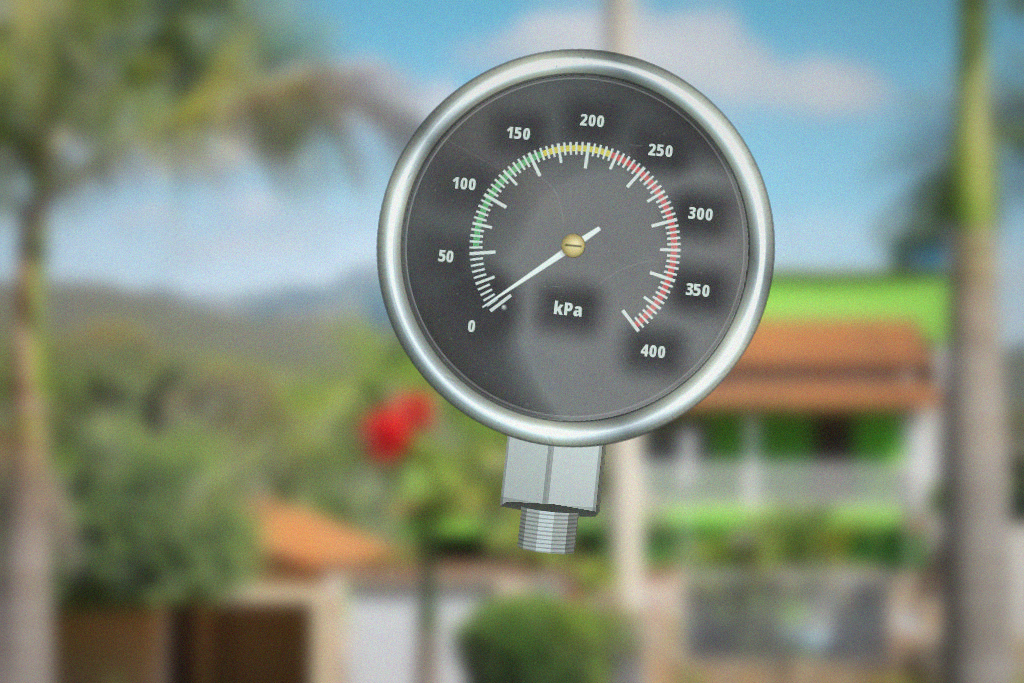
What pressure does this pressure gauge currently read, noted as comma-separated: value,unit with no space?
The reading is 5,kPa
